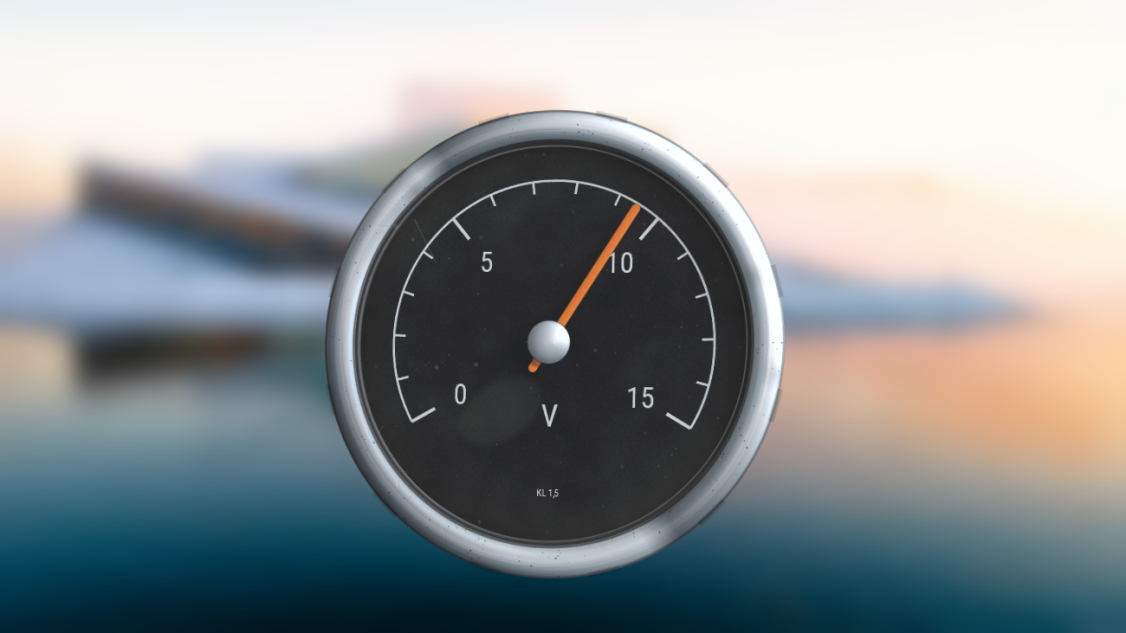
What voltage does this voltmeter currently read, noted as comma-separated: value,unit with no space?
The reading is 9.5,V
